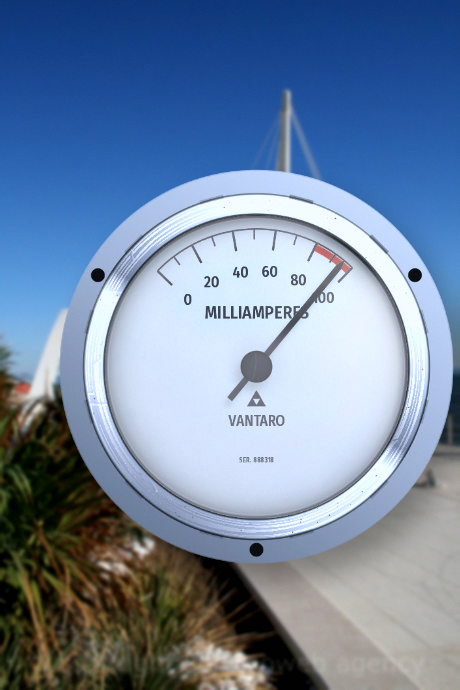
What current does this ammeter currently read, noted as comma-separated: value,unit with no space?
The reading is 95,mA
